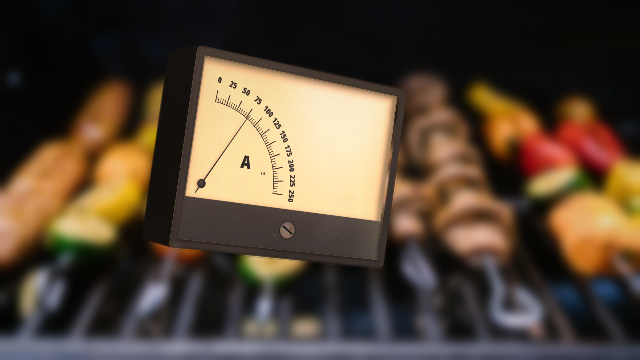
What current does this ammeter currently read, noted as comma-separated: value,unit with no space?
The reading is 75,A
